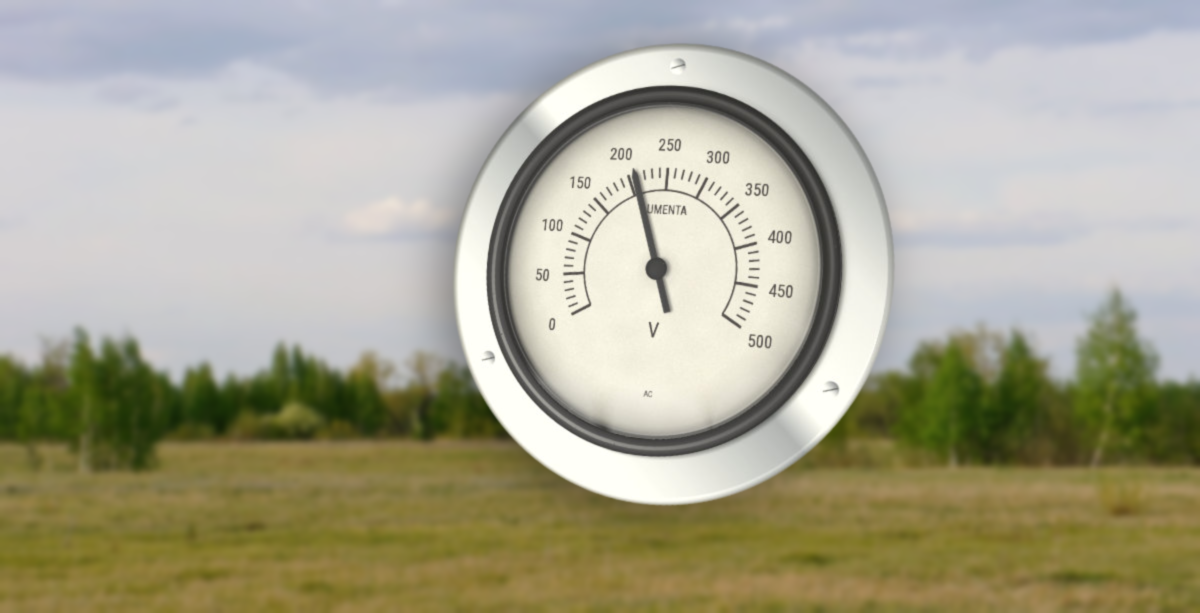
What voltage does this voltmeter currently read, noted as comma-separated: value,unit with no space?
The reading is 210,V
